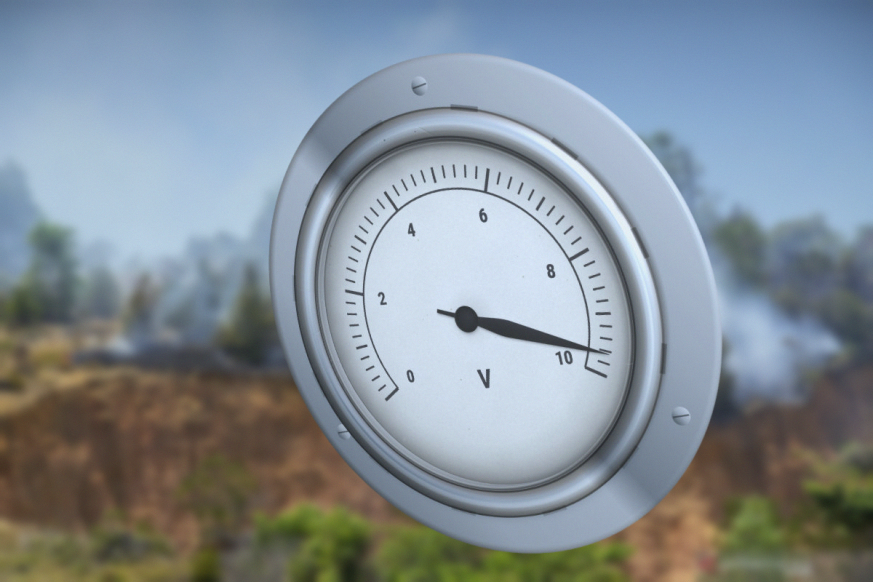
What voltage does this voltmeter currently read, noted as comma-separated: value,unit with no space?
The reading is 9.6,V
